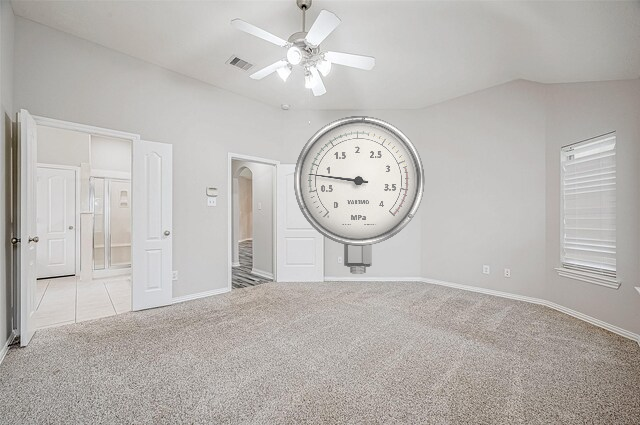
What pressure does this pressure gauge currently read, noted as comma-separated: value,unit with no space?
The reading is 0.8,MPa
